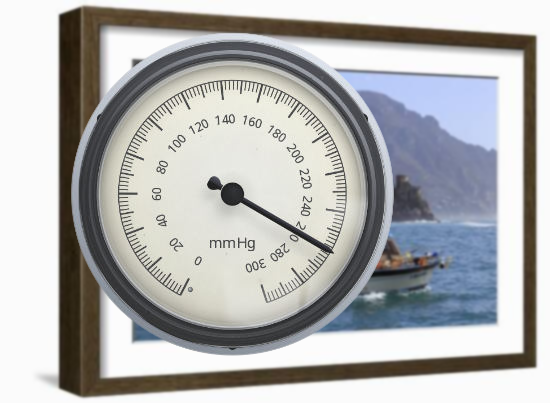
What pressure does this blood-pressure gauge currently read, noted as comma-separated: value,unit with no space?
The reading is 260,mmHg
